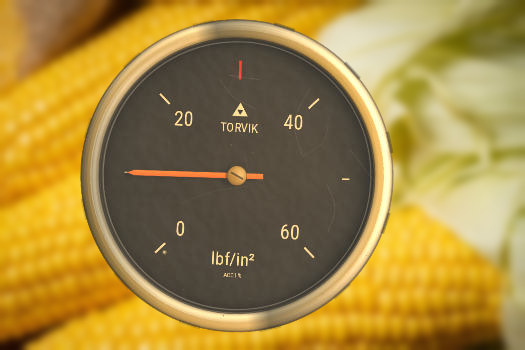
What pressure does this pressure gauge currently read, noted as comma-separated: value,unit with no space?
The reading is 10,psi
